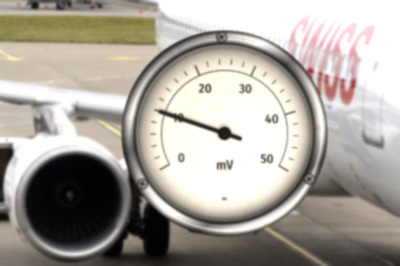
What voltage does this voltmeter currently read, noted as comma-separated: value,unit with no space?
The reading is 10,mV
